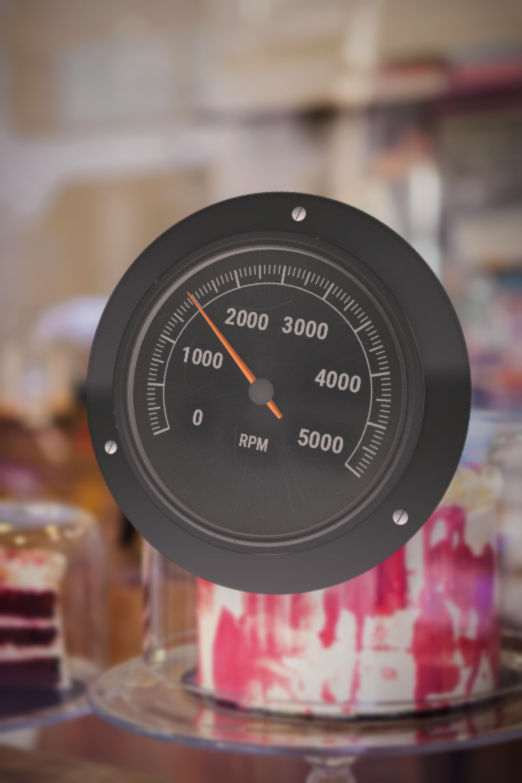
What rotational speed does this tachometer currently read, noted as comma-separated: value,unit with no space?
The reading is 1500,rpm
